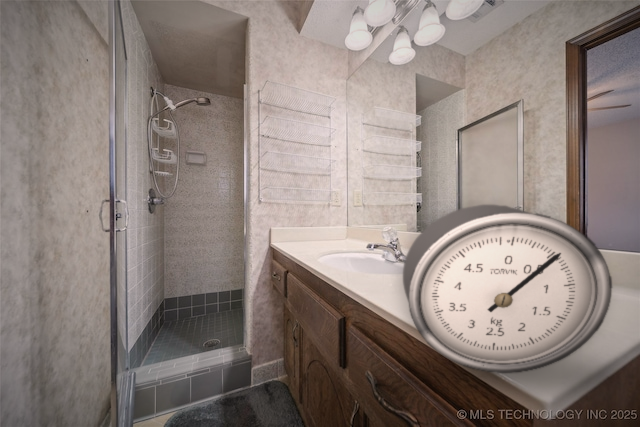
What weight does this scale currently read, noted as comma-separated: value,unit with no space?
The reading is 0.5,kg
